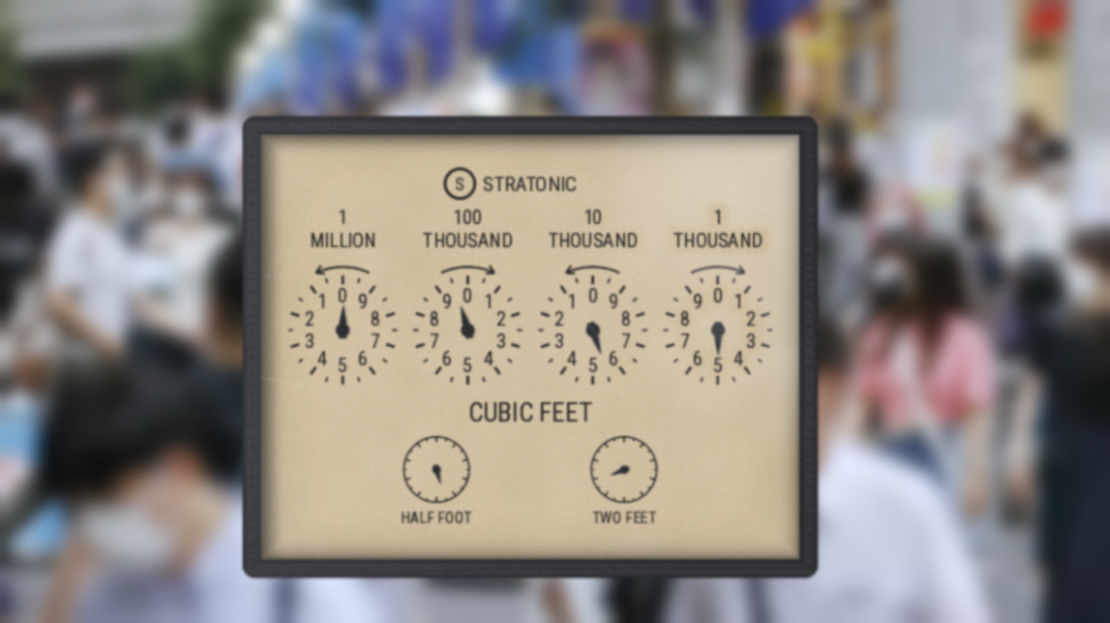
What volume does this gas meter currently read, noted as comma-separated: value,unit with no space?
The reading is 995500,ft³
